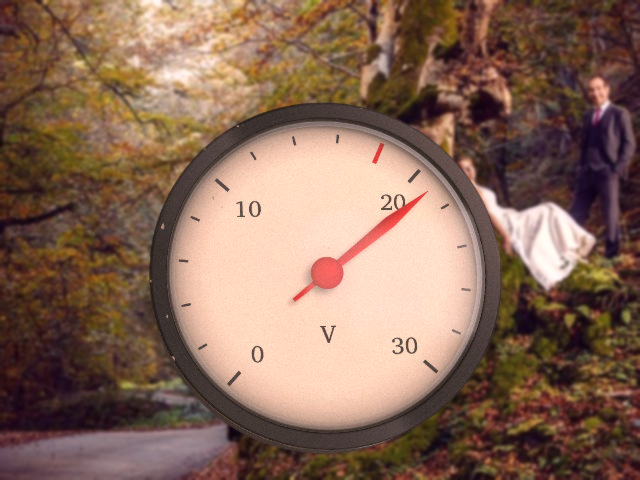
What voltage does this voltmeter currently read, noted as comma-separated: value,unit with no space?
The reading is 21,V
